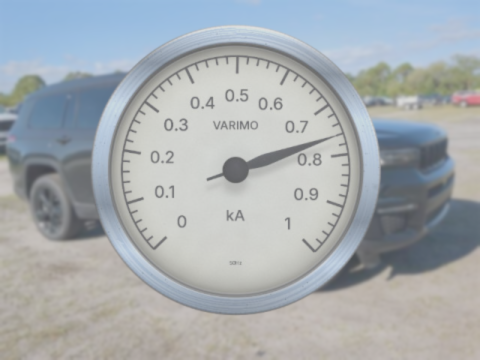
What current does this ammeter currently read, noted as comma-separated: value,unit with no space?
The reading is 0.76,kA
